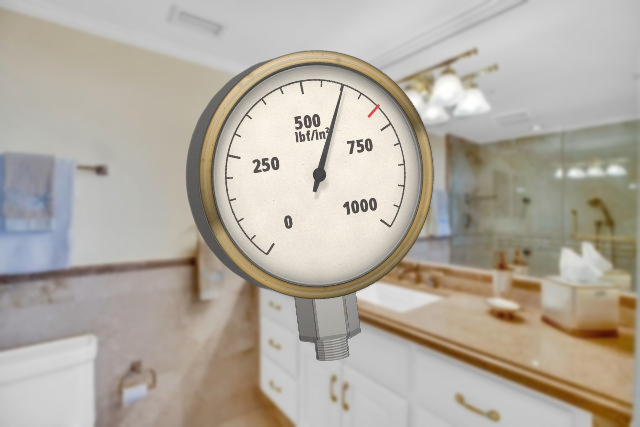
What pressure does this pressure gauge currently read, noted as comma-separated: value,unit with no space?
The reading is 600,psi
